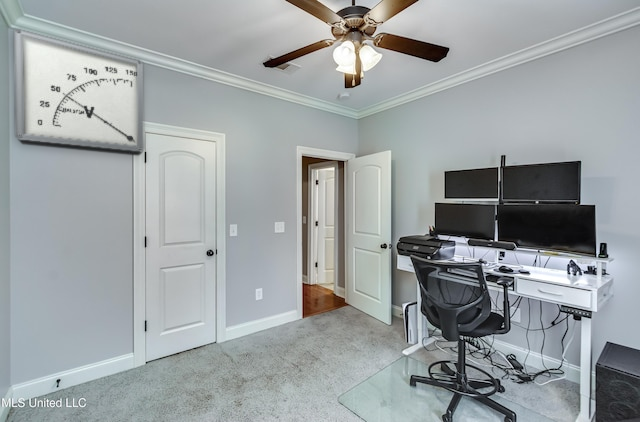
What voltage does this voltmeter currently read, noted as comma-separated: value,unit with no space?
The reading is 50,V
